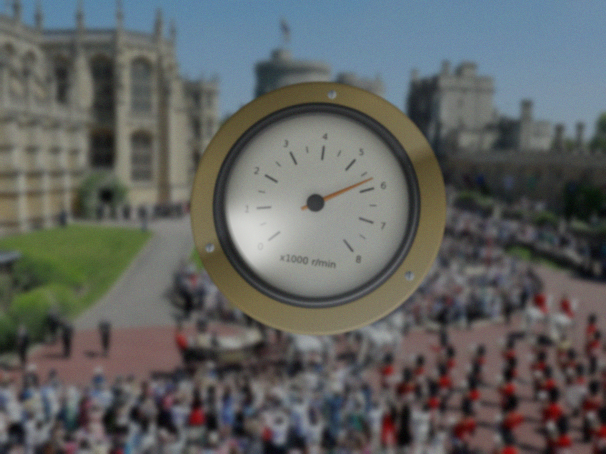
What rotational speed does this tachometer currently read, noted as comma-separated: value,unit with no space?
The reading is 5750,rpm
